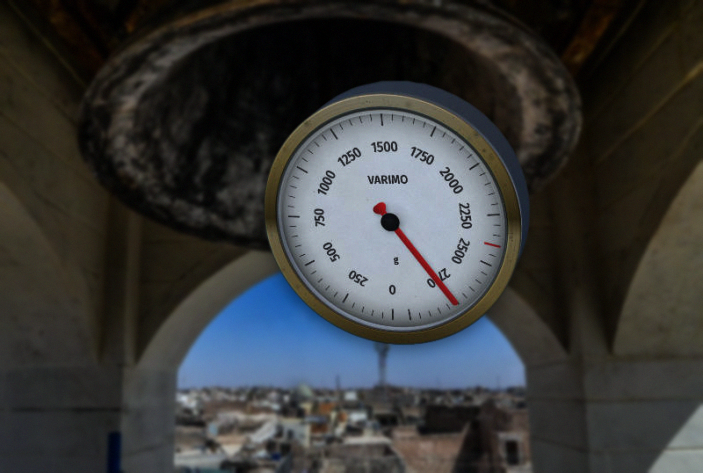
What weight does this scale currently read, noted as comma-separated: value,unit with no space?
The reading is 2750,g
